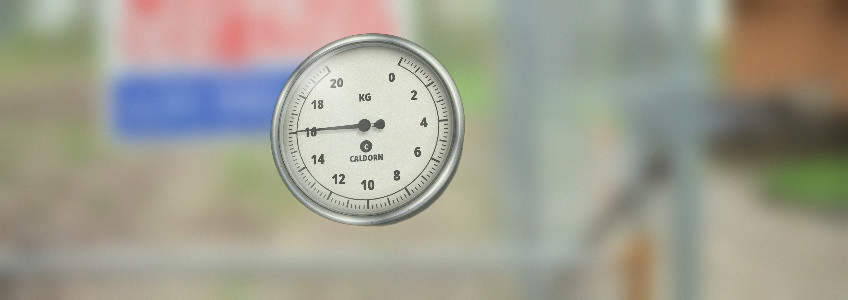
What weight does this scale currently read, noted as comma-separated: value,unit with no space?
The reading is 16,kg
